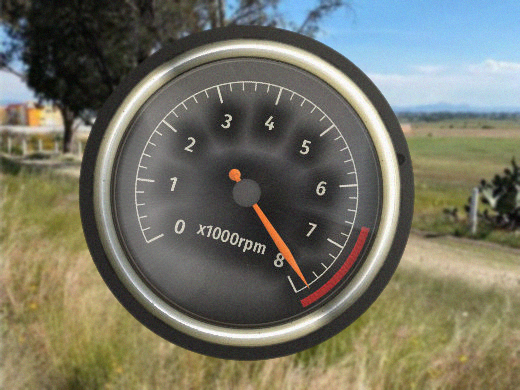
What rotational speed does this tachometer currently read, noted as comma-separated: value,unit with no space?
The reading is 7800,rpm
